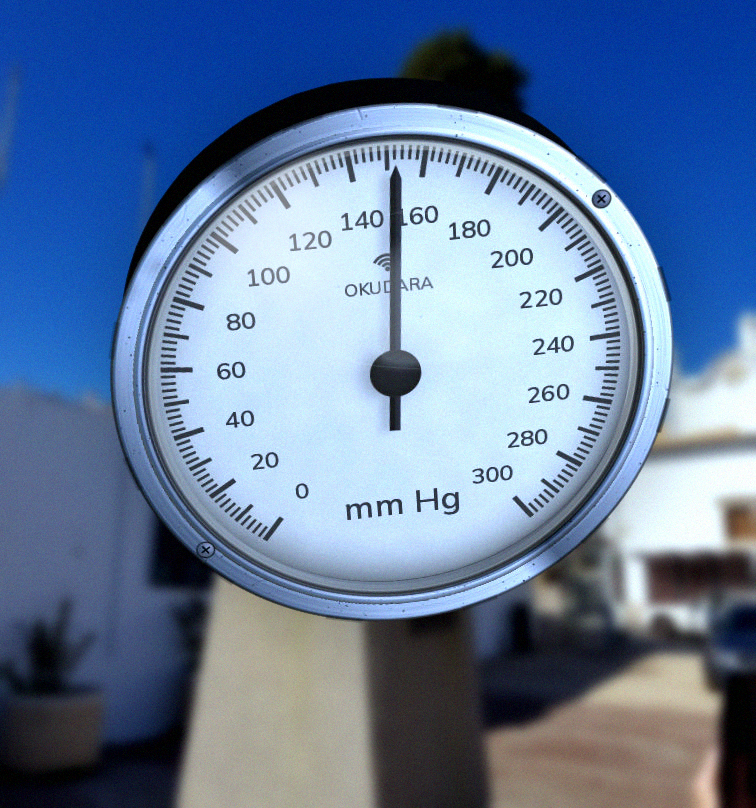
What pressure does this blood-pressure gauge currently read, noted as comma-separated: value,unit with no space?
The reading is 152,mmHg
